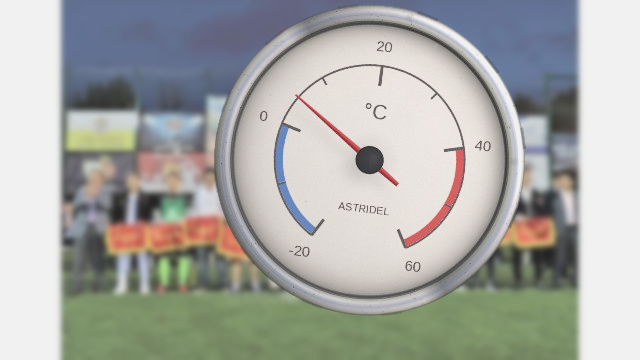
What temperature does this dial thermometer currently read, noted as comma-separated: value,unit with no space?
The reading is 5,°C
